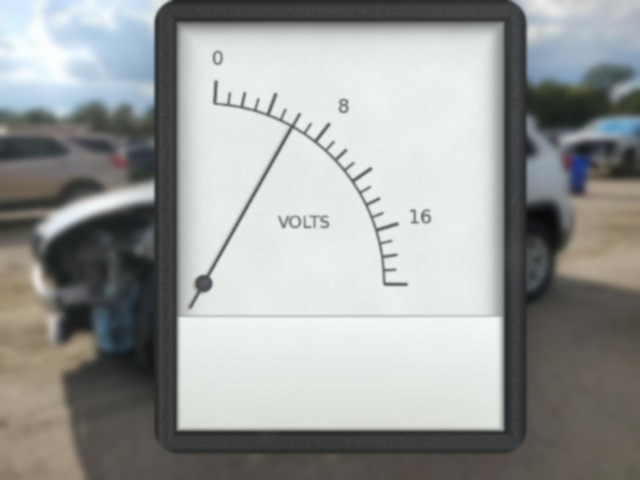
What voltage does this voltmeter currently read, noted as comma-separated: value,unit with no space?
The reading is 6,V
